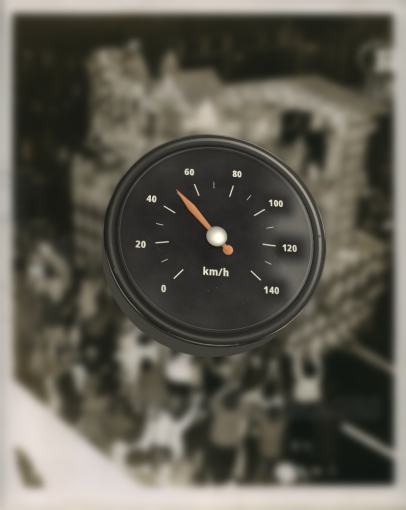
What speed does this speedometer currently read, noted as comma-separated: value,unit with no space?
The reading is 50,km/h
